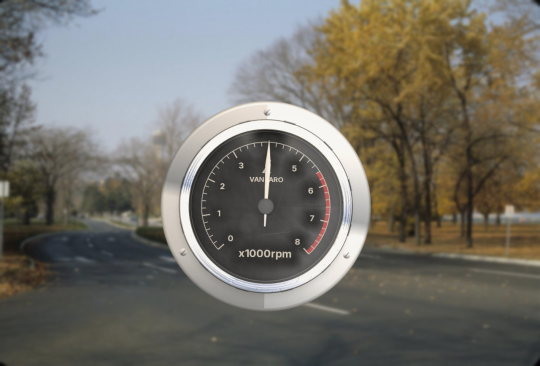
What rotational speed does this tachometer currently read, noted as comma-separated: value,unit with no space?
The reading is 4000,rpm
